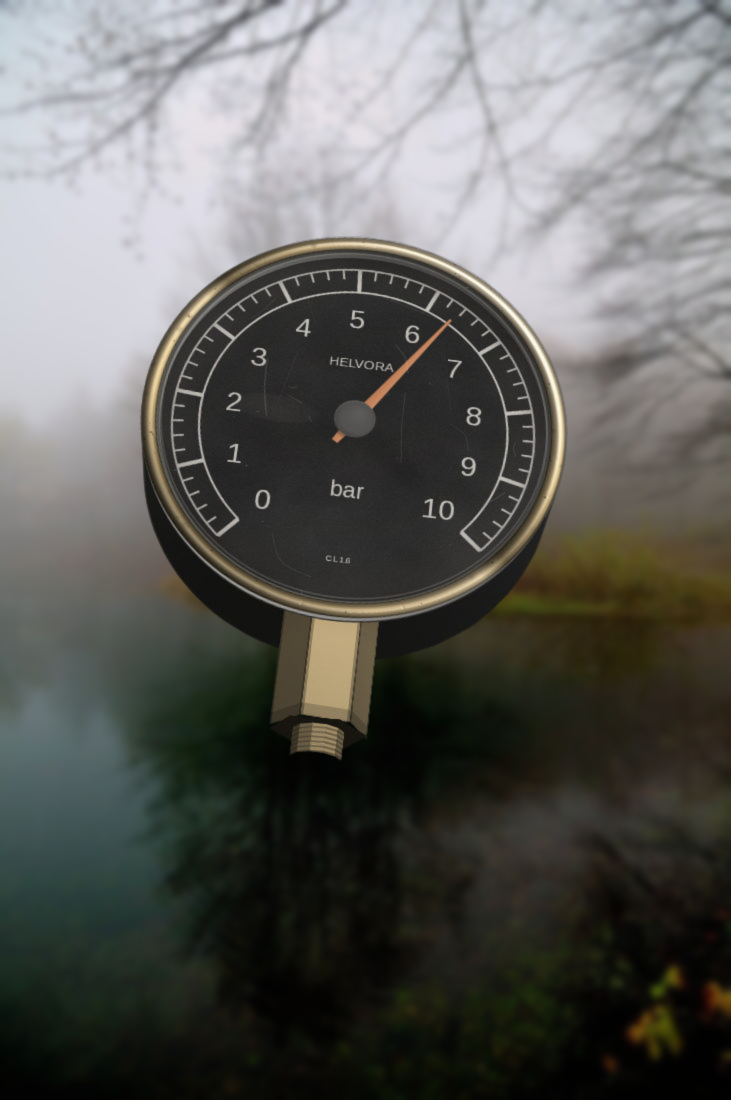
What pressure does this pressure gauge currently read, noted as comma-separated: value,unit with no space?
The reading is 6.4,bar
